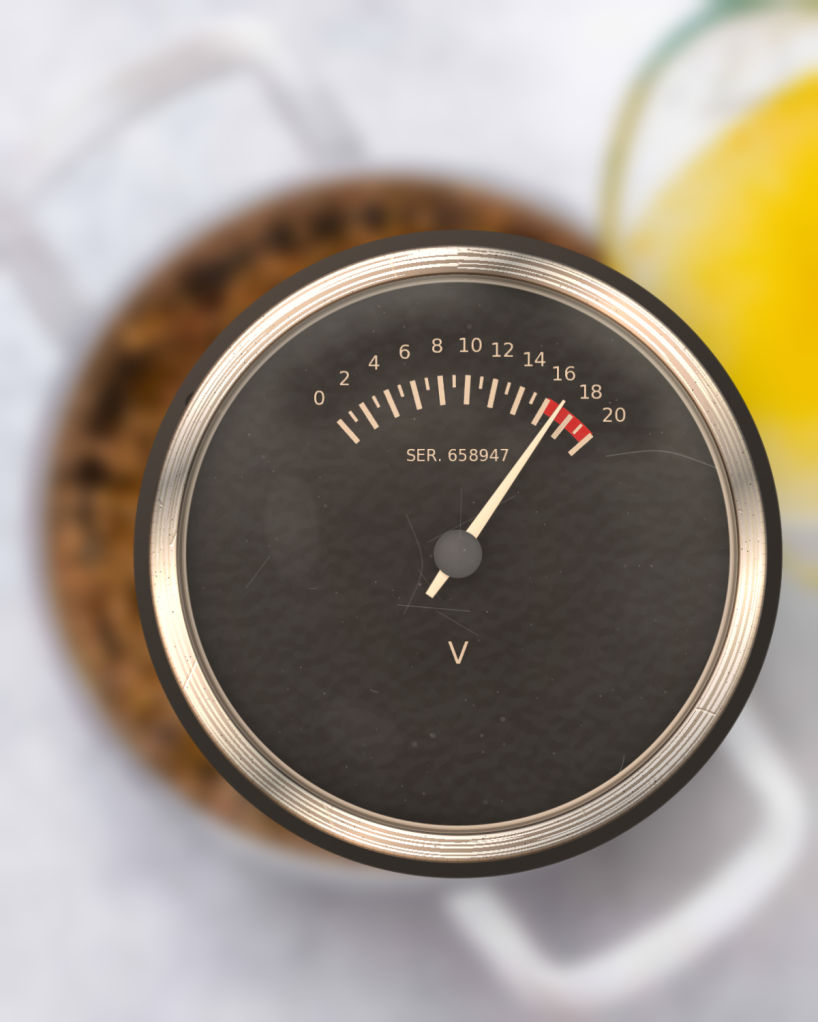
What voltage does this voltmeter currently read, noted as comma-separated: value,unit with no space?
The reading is 17,V
